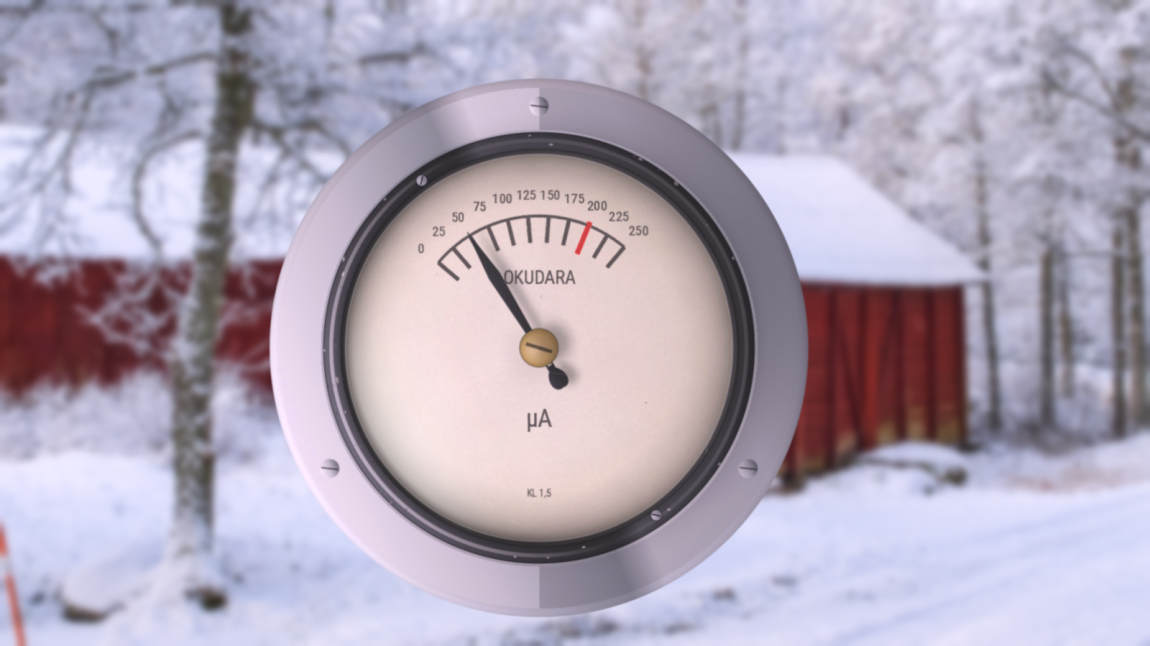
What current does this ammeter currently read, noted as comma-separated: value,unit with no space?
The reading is 50,µA
